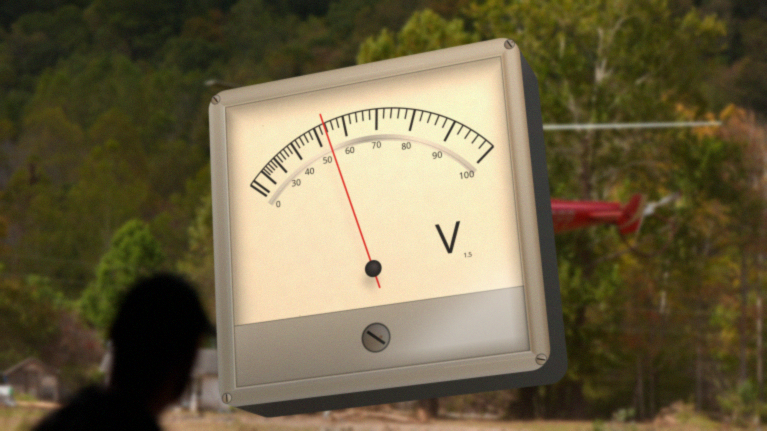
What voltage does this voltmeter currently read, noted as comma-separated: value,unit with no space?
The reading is 54,V
